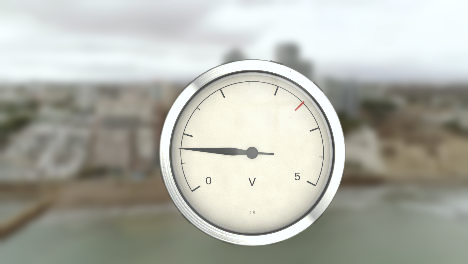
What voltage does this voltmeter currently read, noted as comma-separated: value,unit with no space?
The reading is 0.75,V
